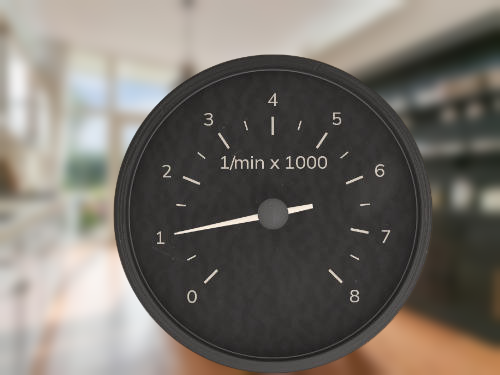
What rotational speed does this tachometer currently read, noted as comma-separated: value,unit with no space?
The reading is 1000,rpm
